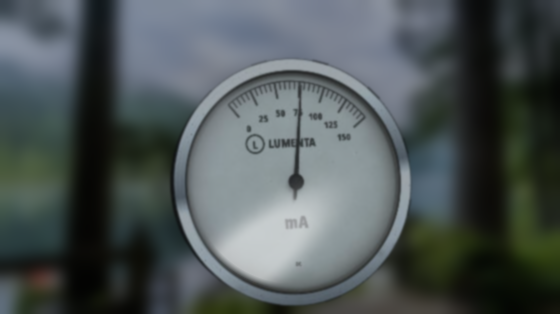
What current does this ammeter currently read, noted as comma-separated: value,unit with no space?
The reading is 75,mA
